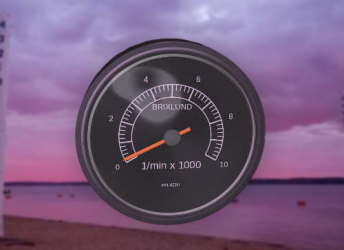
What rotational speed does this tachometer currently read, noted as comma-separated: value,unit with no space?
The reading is 200,rpm
